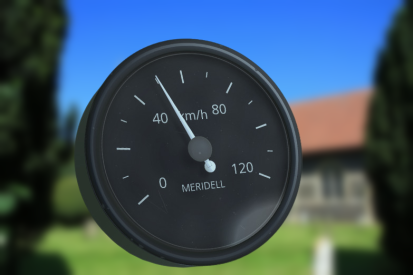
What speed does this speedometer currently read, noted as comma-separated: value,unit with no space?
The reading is 50,km/h
